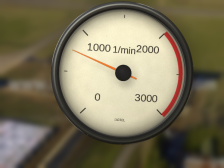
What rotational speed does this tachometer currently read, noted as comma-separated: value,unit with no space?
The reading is 750,rpm
